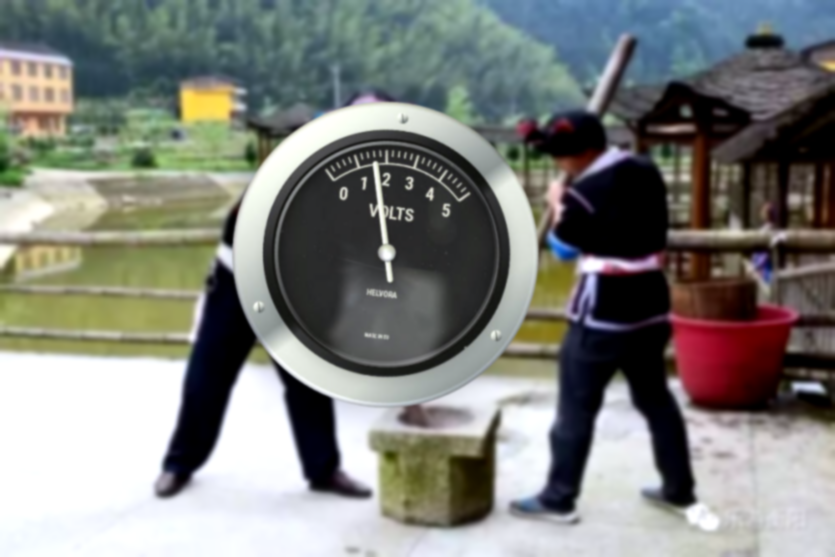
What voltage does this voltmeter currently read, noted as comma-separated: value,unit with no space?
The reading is 1.6,V
